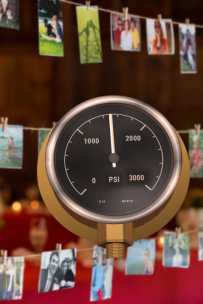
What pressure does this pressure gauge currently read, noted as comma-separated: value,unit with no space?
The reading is 1500,psi
